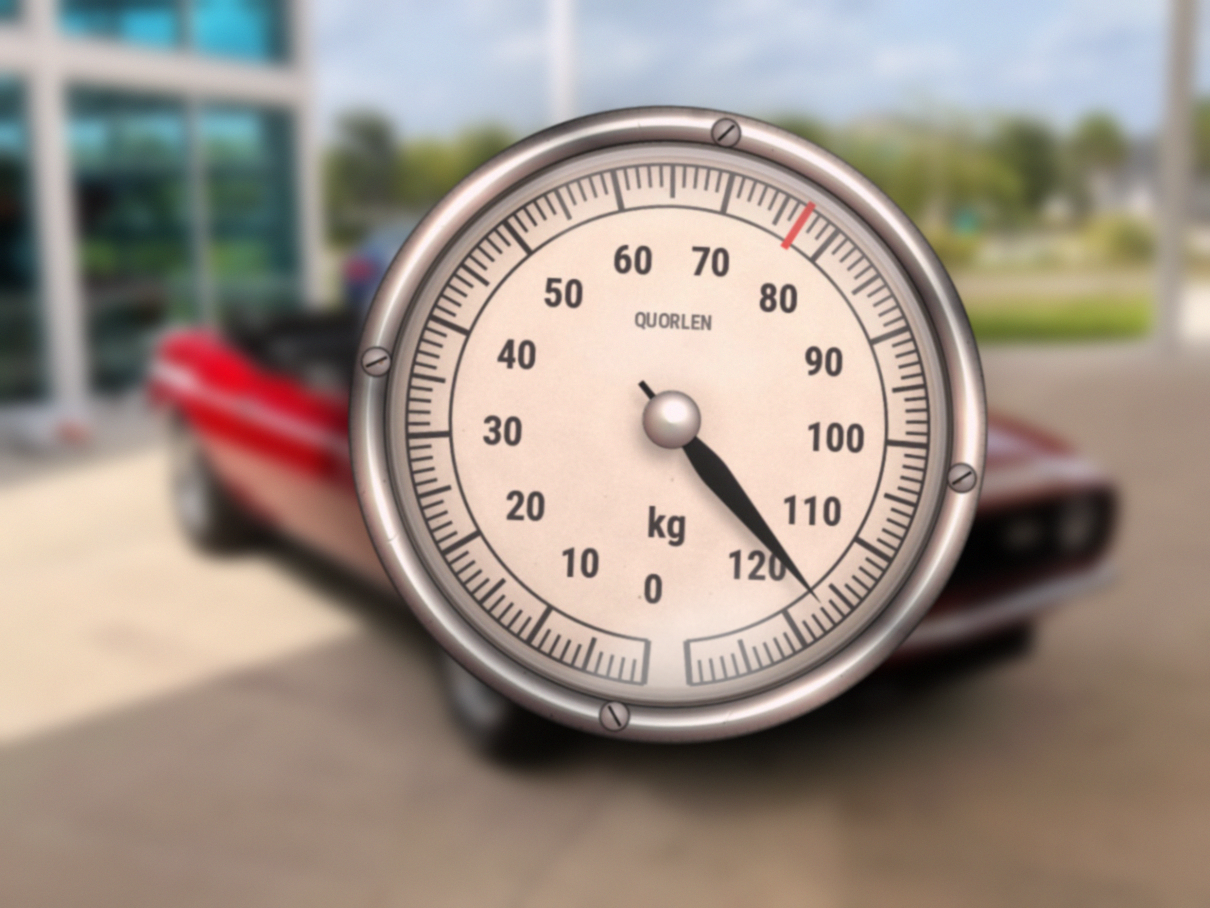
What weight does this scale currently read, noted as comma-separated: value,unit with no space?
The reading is 117,kg
